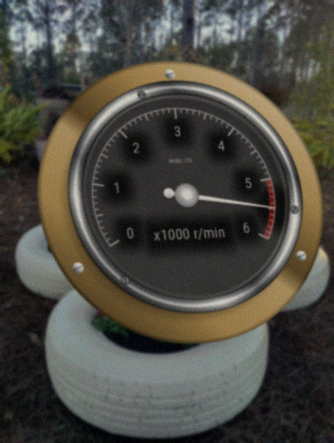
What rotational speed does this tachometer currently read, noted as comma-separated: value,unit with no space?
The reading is 5500,rpm
